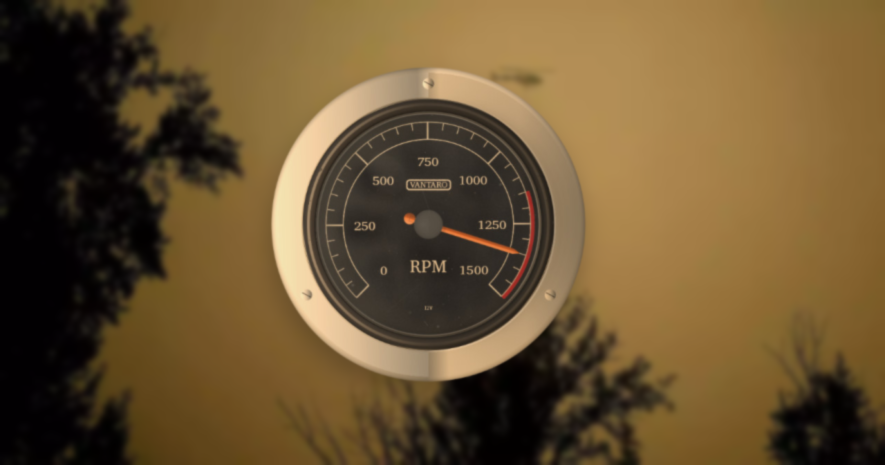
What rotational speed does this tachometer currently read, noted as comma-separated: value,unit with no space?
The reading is 1350,rpm
